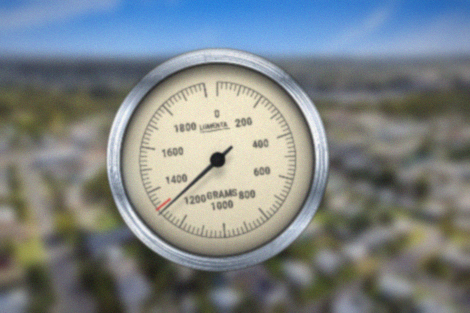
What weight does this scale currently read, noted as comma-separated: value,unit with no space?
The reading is 1300,g
